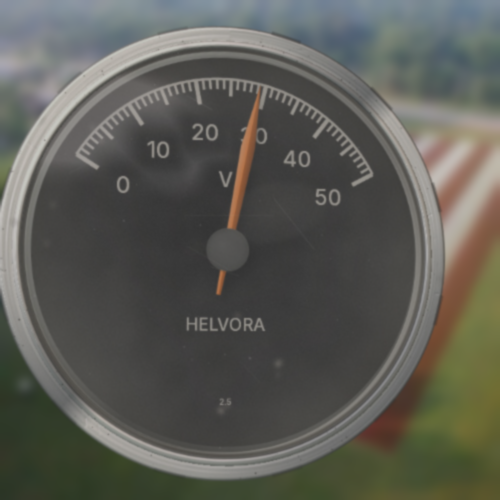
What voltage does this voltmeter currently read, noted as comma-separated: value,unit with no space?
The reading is 29,V
